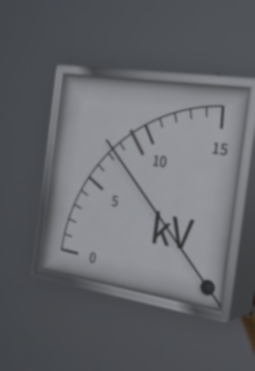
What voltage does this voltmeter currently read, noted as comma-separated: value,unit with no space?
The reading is 7.5,kV
